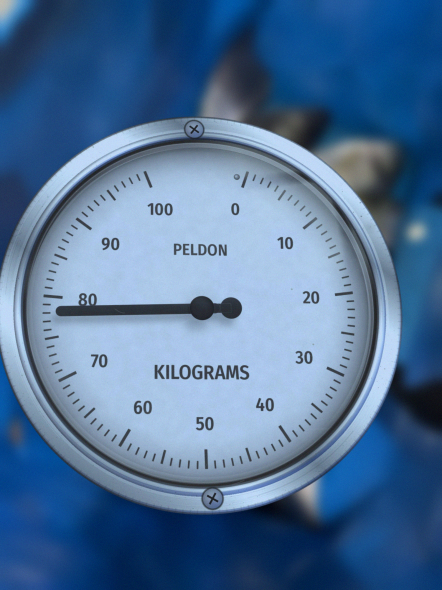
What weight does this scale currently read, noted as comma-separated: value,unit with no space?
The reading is 78,kg
